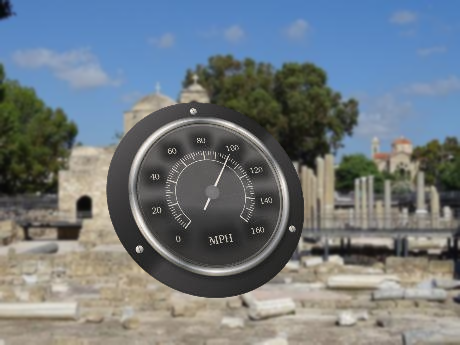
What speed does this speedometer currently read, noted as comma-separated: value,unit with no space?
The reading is 100,mph
